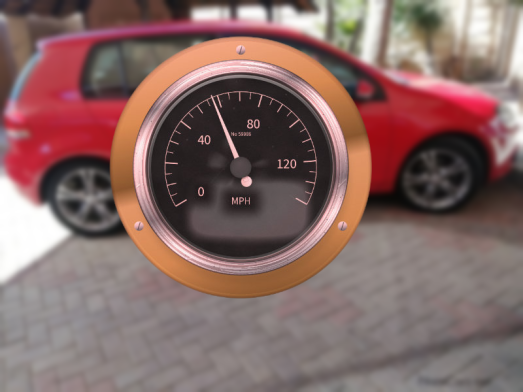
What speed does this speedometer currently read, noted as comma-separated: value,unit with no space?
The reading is 57.5,mph
